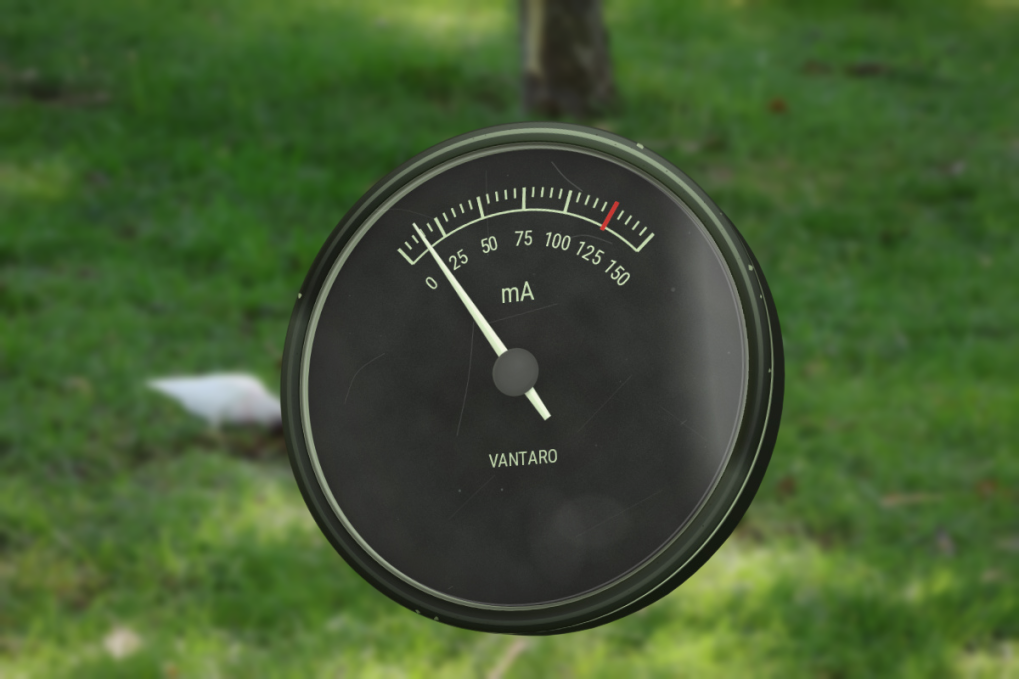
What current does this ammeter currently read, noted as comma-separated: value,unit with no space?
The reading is 15,mA
